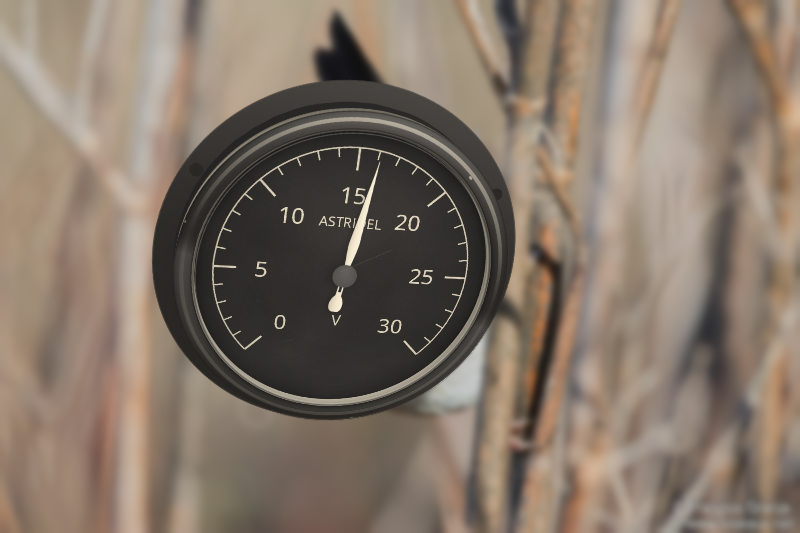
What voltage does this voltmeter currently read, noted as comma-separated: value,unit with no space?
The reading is 16,V
